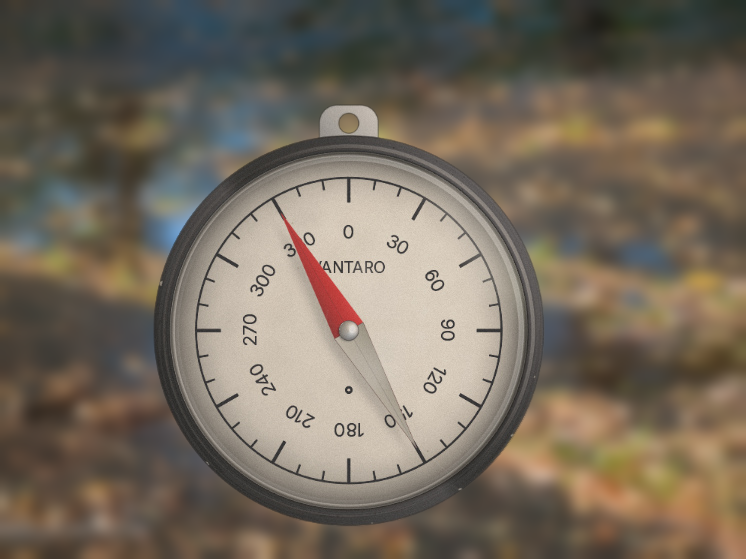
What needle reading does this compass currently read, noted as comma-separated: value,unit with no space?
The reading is 330,°
